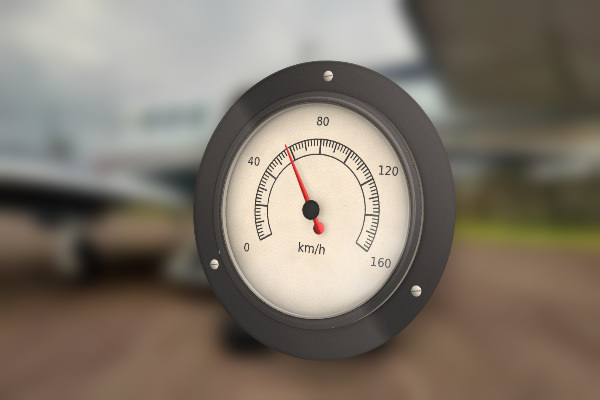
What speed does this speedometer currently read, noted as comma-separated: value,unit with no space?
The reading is 60,km/h
